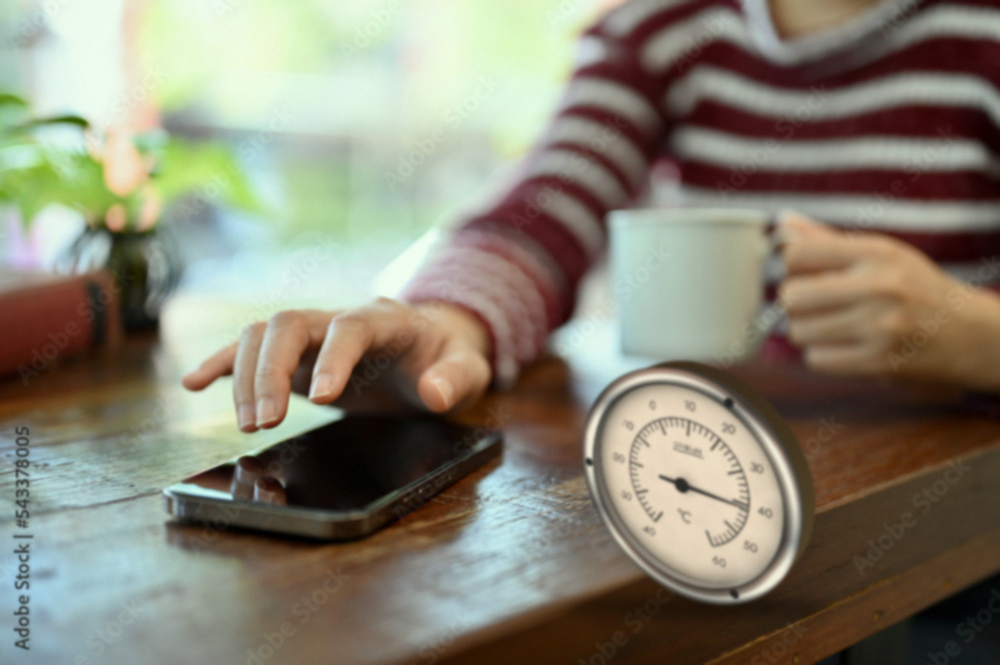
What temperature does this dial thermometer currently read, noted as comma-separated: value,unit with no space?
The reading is 40,°C
